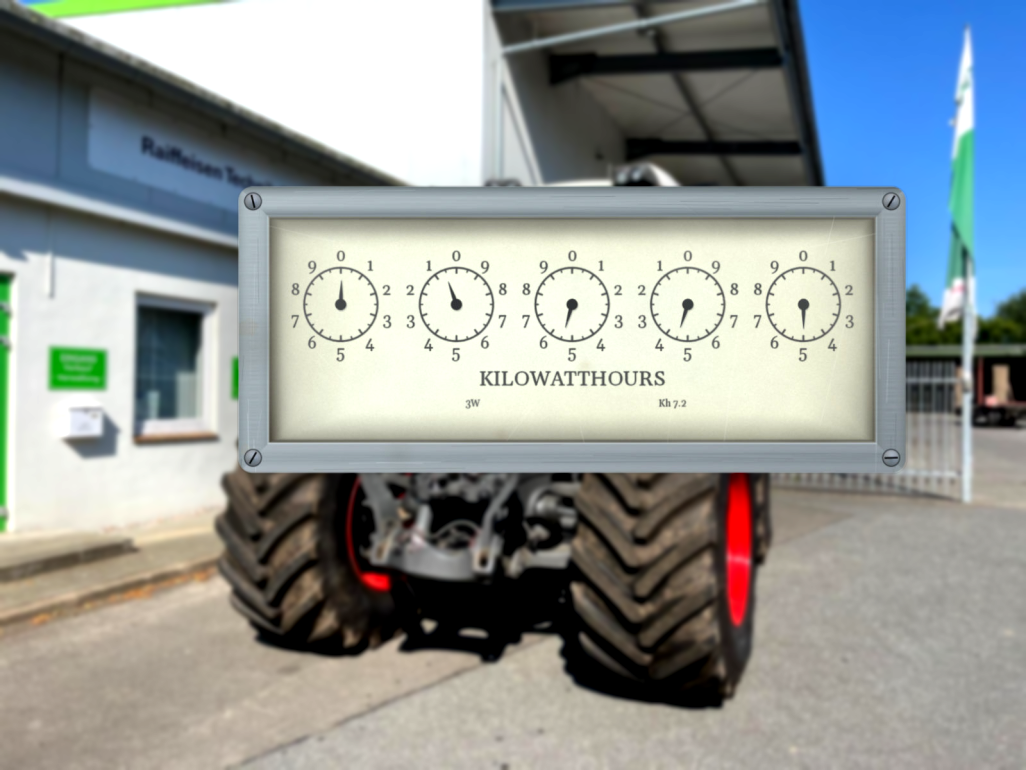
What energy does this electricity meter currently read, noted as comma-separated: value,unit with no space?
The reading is 545,kWh
